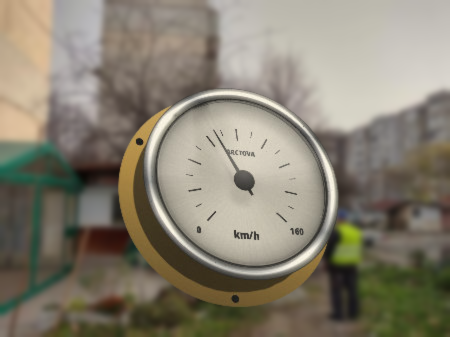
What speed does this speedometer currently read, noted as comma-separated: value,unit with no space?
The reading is 65,km/h
